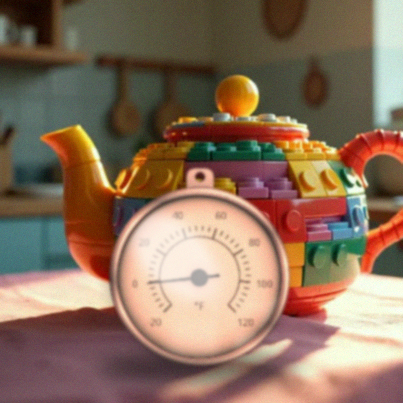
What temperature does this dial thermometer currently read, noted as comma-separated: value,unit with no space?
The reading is 0,°F
